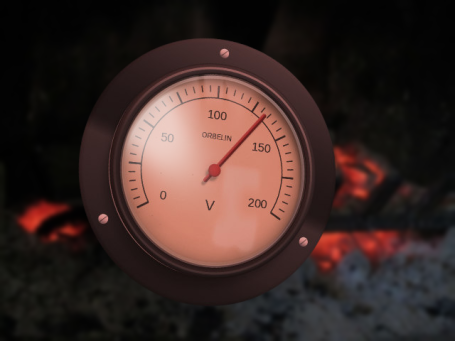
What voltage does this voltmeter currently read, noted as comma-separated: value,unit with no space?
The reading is 132.5,V
